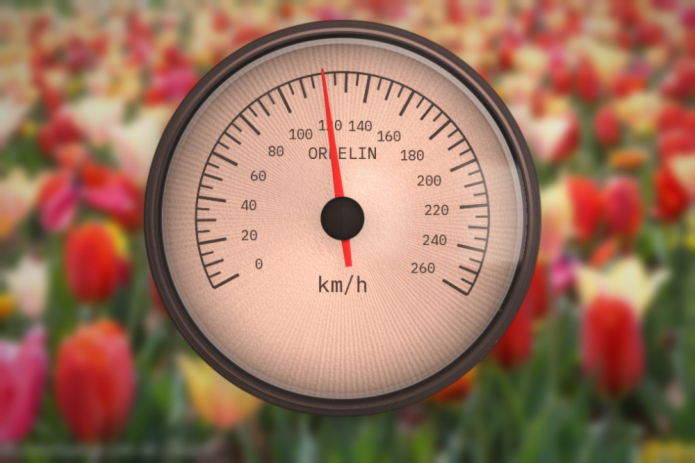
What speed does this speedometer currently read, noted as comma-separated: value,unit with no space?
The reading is 120,km/h
